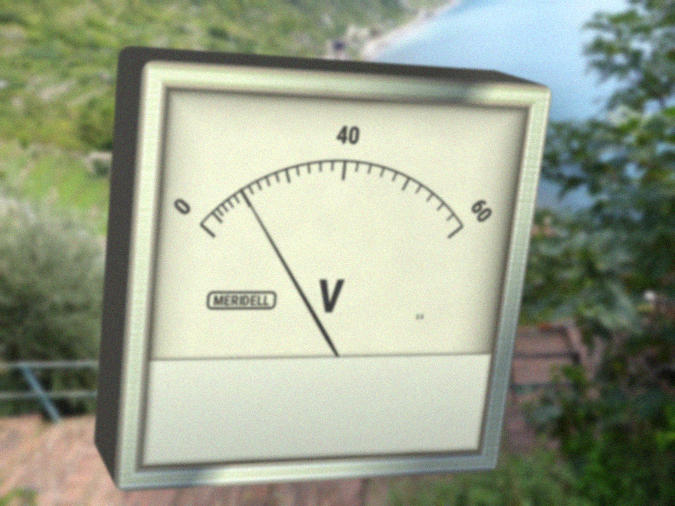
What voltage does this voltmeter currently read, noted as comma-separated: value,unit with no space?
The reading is 20,V
